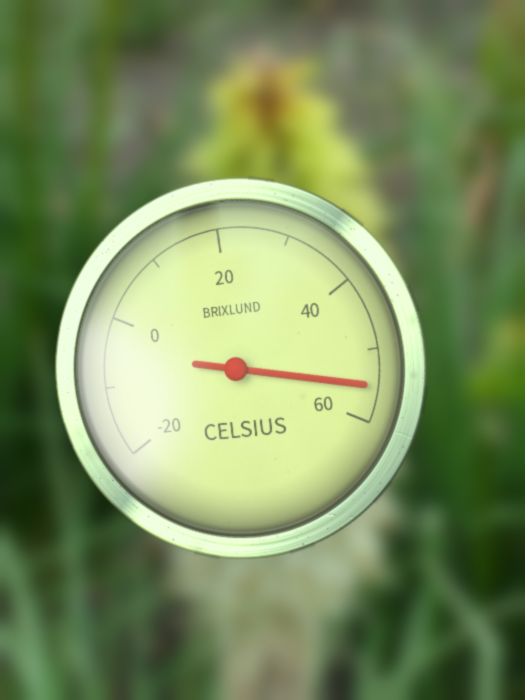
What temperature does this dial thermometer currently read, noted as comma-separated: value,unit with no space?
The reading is 55,°C
